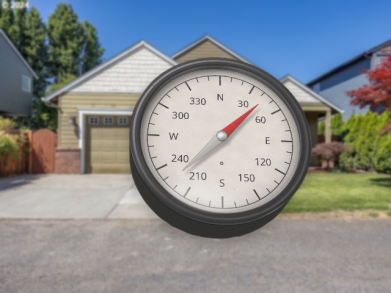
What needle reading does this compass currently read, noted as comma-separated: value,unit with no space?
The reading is 45,°
